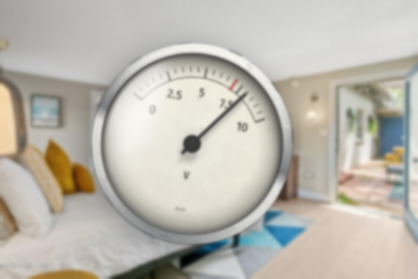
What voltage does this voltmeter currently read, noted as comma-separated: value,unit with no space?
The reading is 8,V
